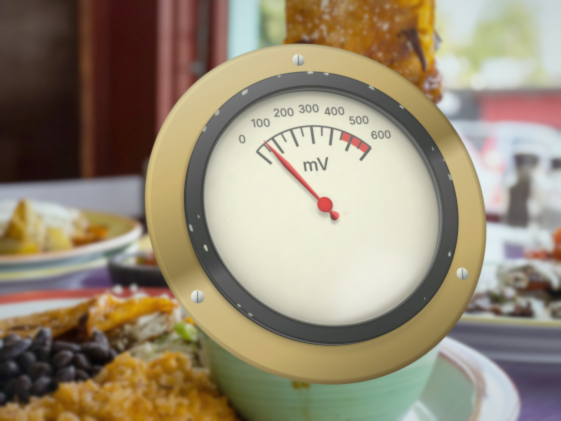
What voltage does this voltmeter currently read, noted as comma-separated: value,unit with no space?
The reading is 50,mV
